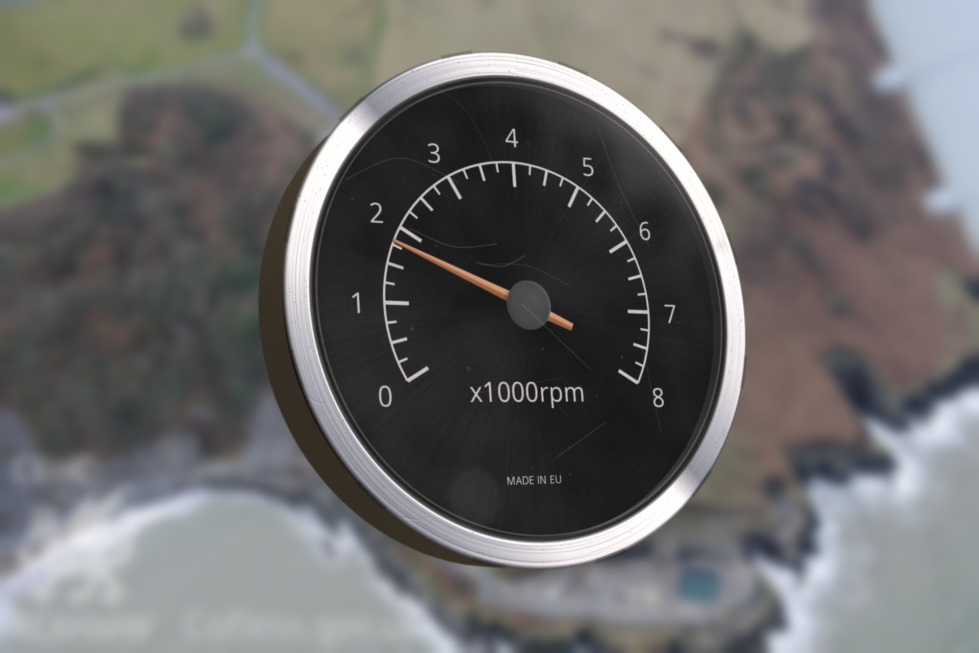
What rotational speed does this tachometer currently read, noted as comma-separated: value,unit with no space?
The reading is 1750,rpm
